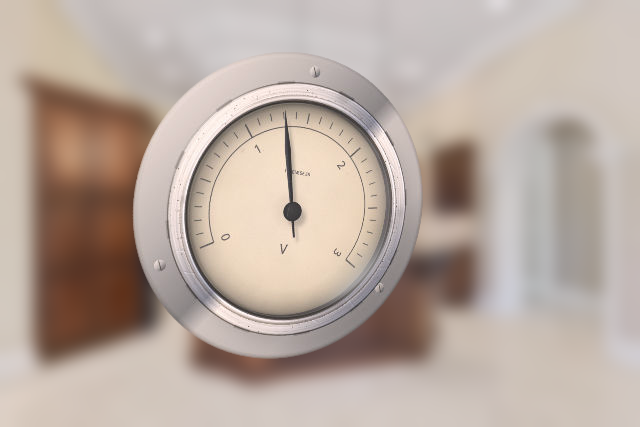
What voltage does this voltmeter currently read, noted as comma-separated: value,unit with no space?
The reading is 1.3,V
